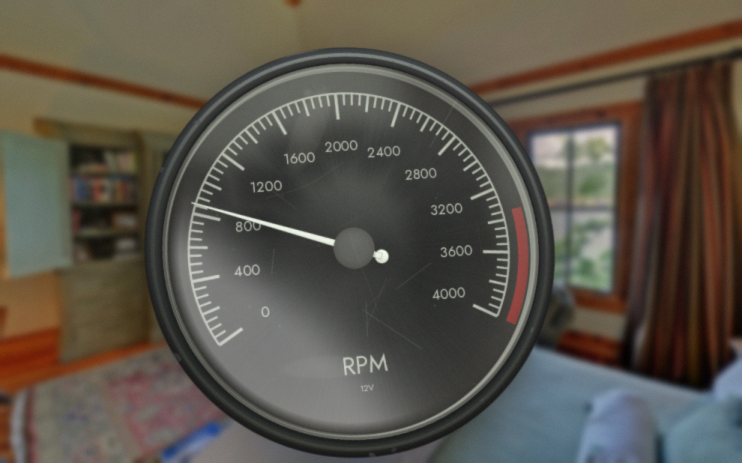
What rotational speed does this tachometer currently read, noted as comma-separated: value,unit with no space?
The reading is 850,rpm
